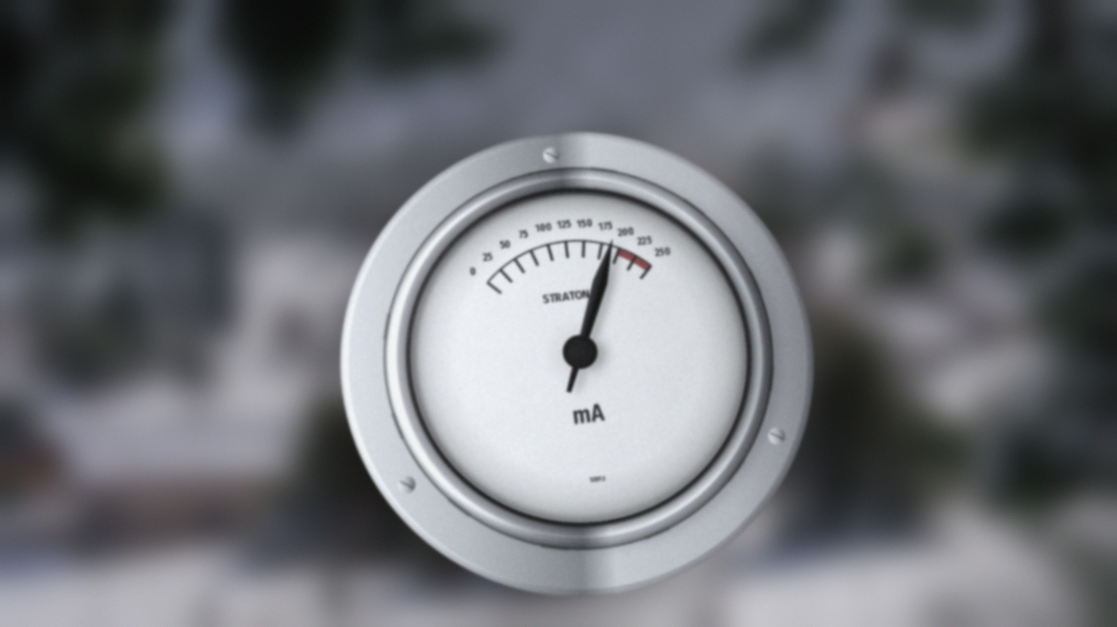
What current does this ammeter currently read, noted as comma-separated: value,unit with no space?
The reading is 187.5,mA
